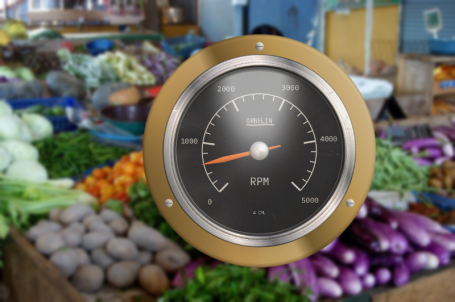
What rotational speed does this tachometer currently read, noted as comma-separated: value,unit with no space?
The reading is 600,rpm
